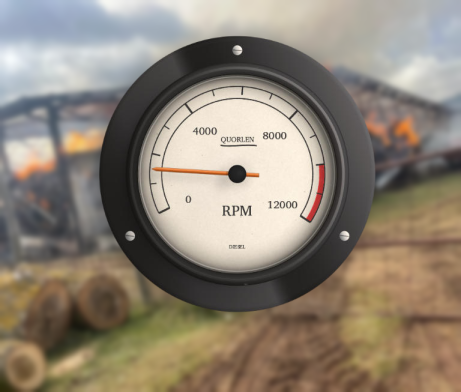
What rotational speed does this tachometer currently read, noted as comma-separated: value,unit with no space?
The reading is 1500,rpm
